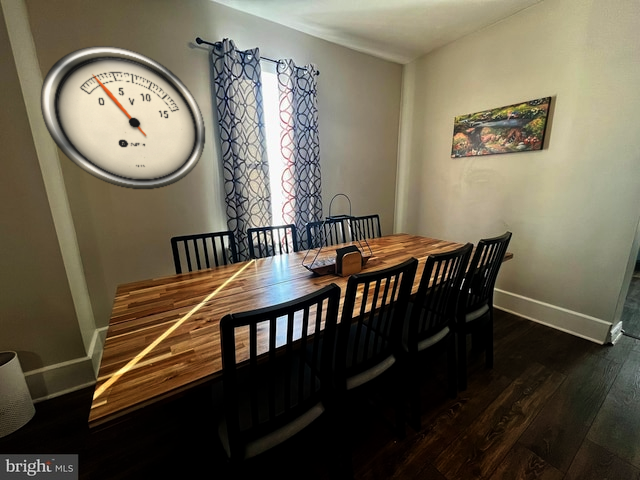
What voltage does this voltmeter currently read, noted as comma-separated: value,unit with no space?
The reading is 2.5,V
